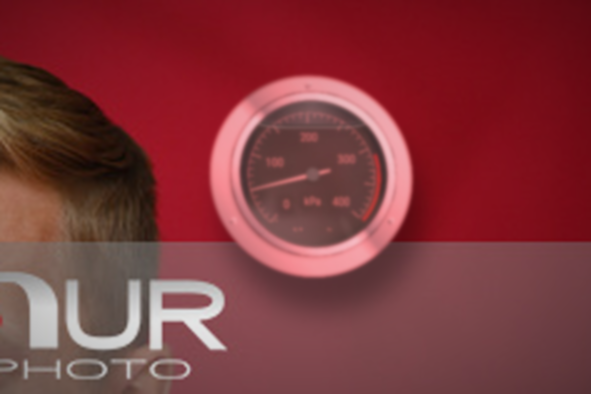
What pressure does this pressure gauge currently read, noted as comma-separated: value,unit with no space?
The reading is 50,kPa
